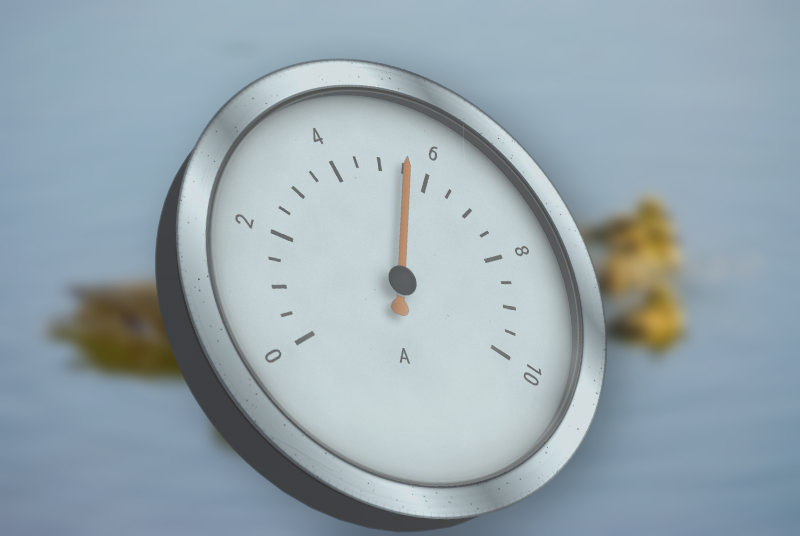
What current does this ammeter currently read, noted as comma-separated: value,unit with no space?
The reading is 5.5,A
